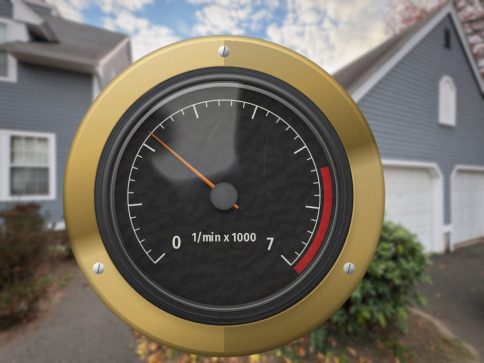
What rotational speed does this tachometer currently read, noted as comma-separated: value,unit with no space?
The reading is 2200,rpm
